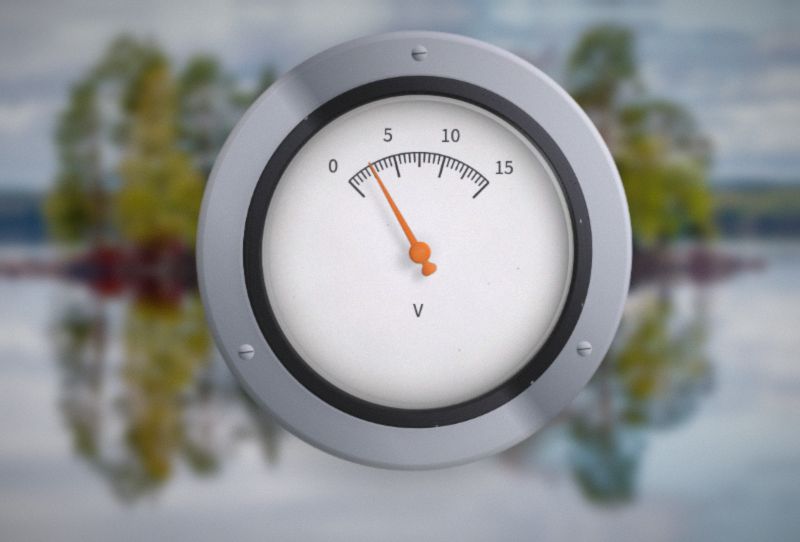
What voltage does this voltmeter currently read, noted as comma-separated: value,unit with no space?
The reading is 2.5,V
